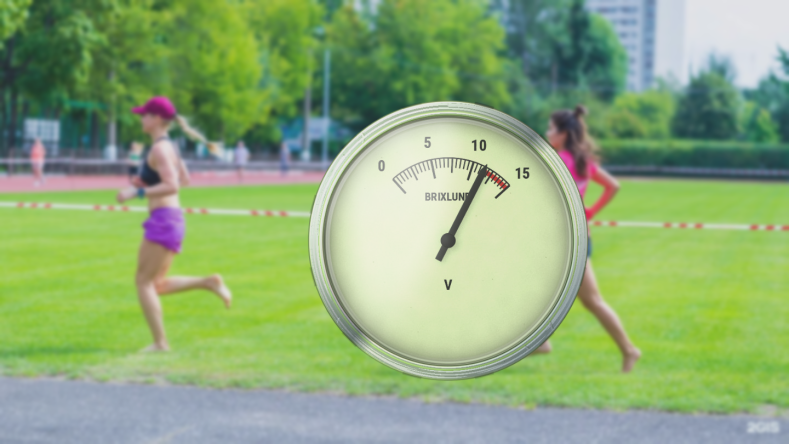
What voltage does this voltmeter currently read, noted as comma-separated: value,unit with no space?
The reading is 11.5,V
